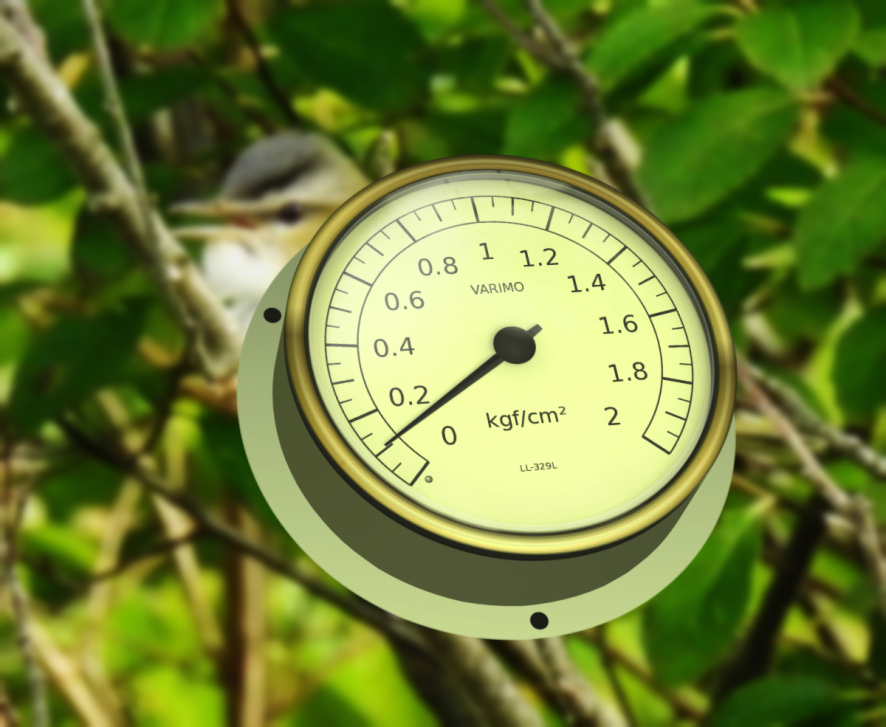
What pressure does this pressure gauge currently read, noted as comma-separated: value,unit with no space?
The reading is 0.1,kg/cm²
